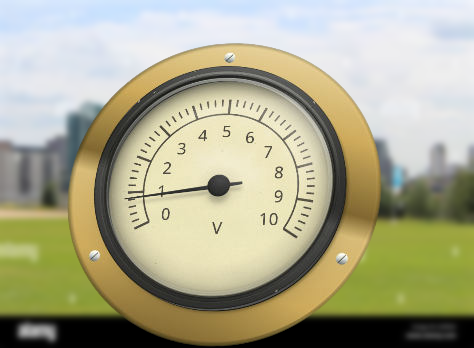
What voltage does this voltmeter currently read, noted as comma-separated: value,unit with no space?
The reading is 0.8,V
